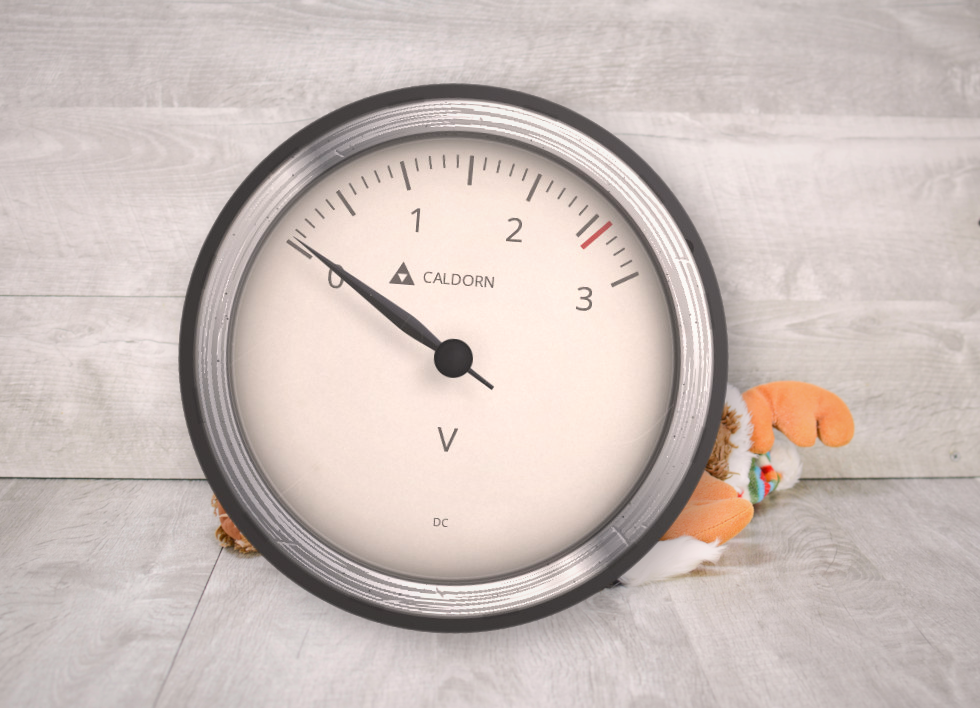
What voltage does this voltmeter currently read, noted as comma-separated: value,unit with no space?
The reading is 0.05,V
